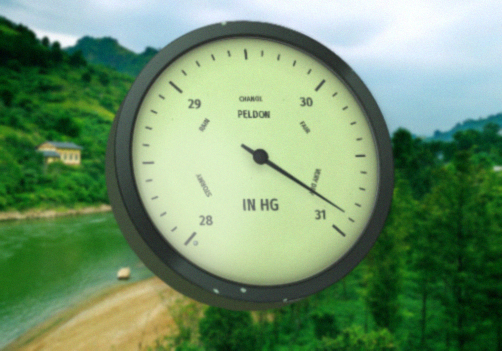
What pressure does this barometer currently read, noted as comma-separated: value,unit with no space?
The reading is 30.9,inHg
